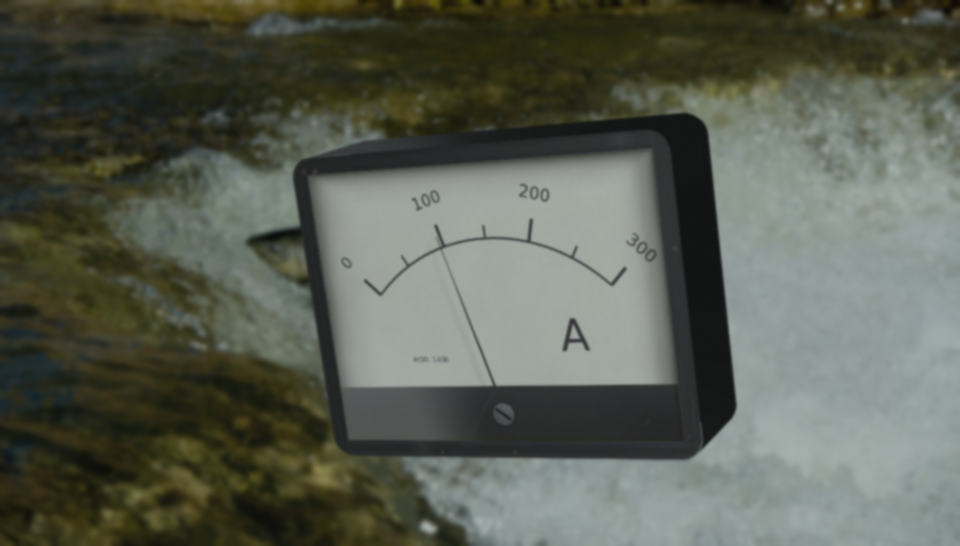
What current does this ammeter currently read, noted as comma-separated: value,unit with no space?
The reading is 100,A
